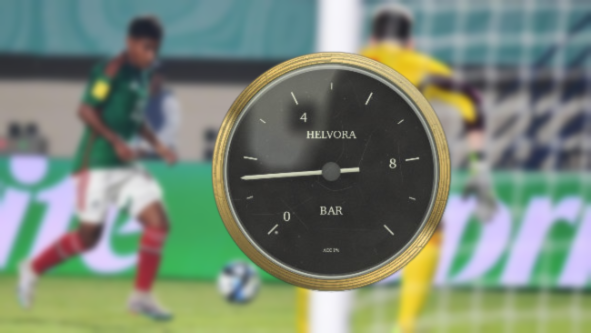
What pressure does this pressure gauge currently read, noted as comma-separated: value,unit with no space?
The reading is 1.5,bar
